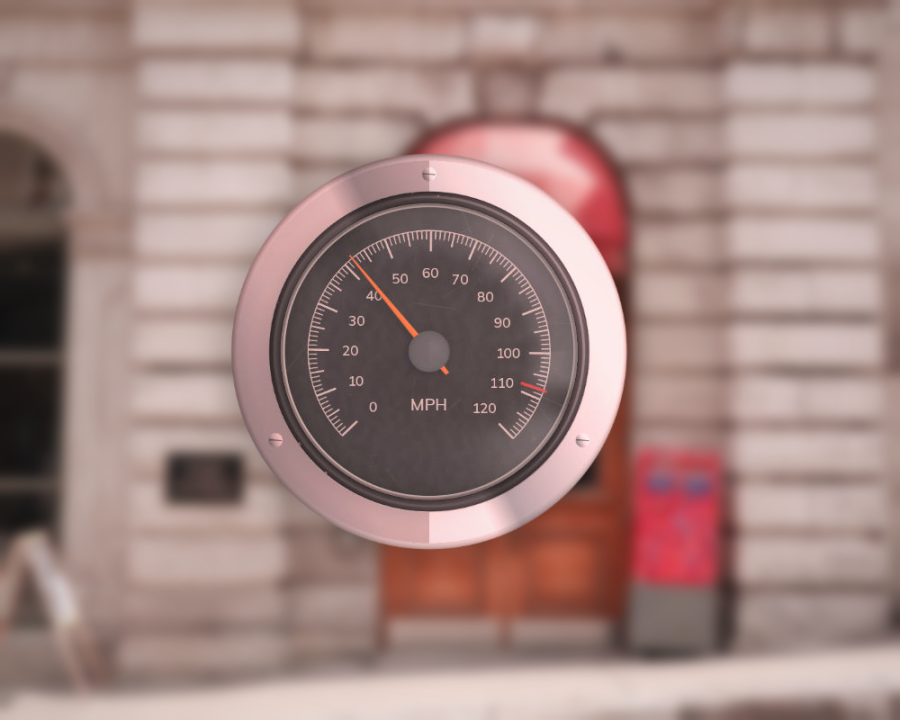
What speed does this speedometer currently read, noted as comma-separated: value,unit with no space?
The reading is 42,mph
